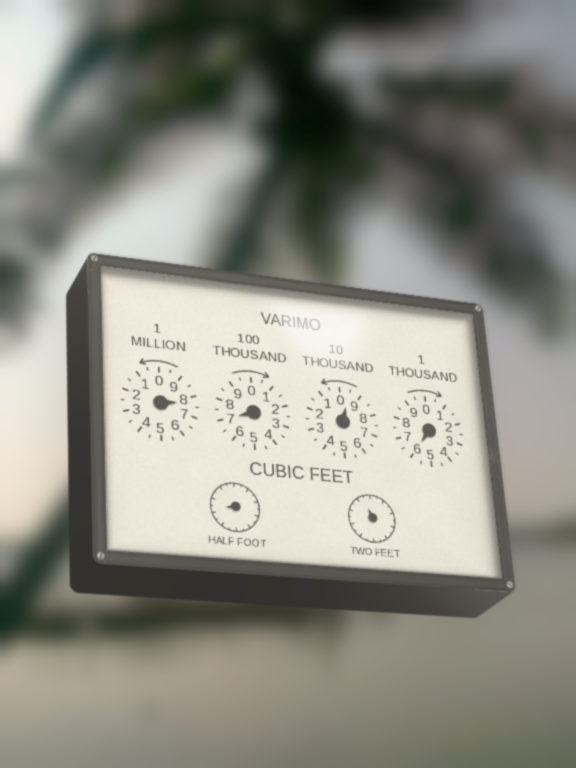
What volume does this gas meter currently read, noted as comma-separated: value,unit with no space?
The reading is 769600,ft³
